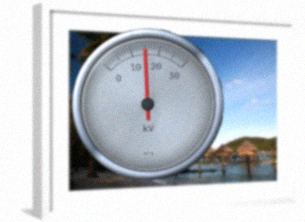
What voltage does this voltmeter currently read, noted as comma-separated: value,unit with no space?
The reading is 15,kV
